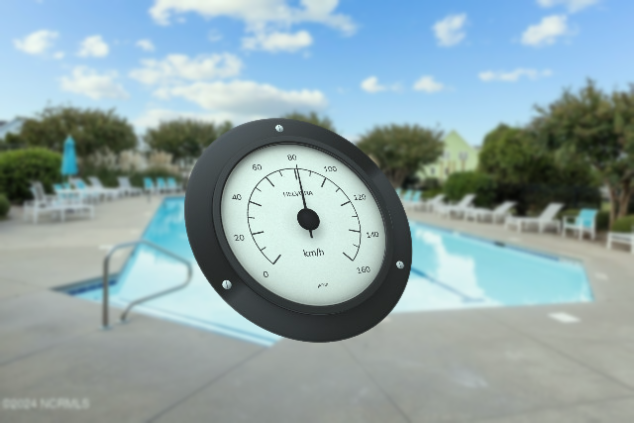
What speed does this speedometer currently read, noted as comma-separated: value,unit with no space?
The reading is 80,km/h
